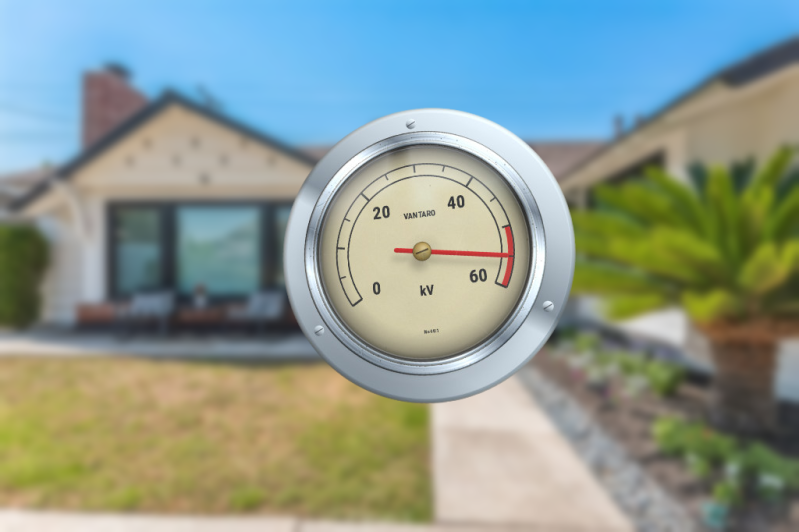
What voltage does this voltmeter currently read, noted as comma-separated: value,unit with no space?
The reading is 55,kV
